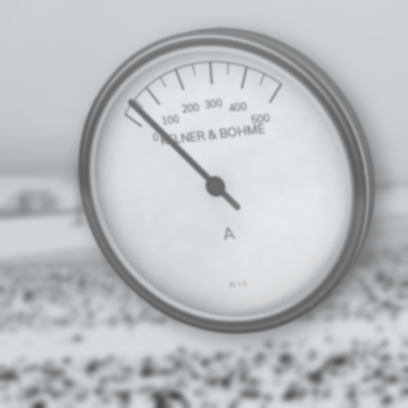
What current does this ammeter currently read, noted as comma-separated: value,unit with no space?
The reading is 50,A
